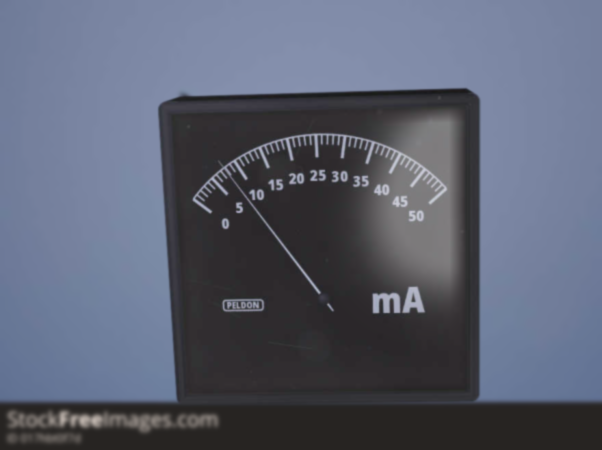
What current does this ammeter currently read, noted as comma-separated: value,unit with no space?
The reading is 8,mA
